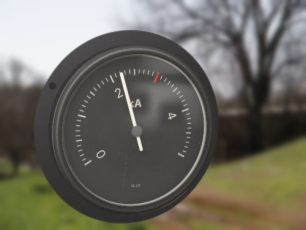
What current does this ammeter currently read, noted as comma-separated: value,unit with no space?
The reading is 2.2,kA
